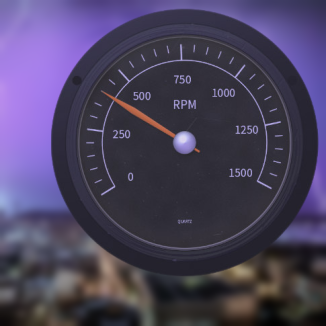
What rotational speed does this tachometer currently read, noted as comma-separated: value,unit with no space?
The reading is 400,rpm
